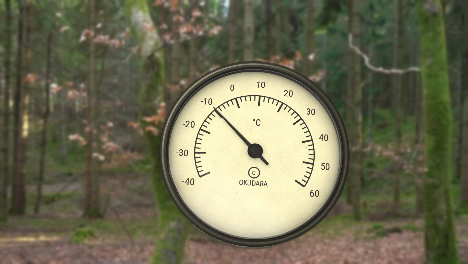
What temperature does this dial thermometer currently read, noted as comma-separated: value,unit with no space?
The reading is -10,°C
